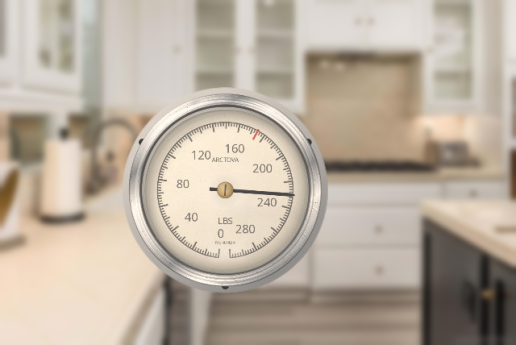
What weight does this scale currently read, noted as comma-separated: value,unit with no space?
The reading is 230,lb
